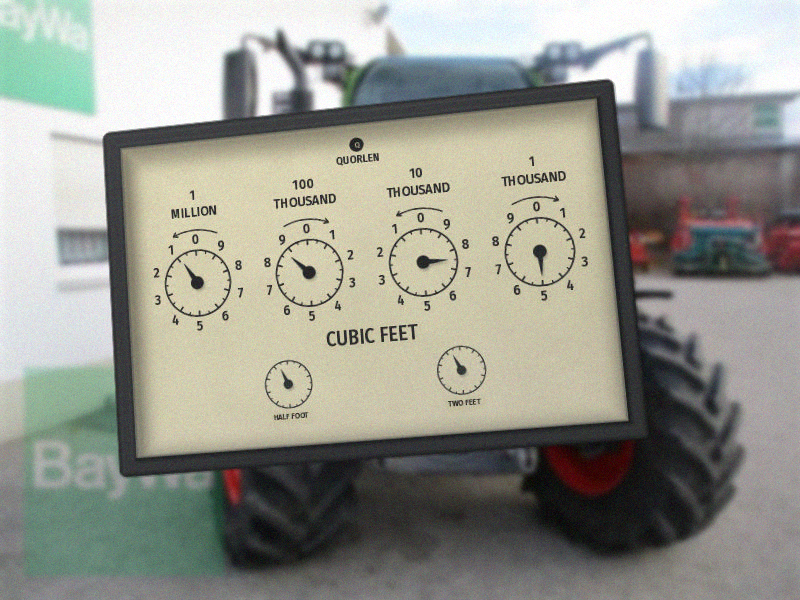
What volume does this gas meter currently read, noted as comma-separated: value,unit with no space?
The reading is 87500,ft³
